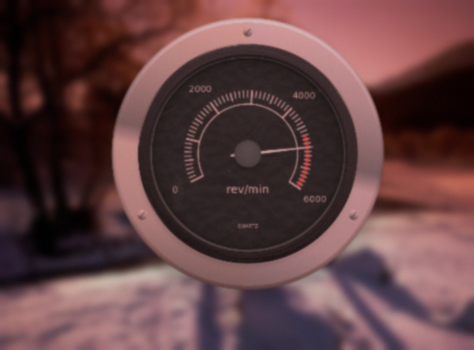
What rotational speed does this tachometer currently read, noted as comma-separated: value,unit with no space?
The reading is 5000,rpm
